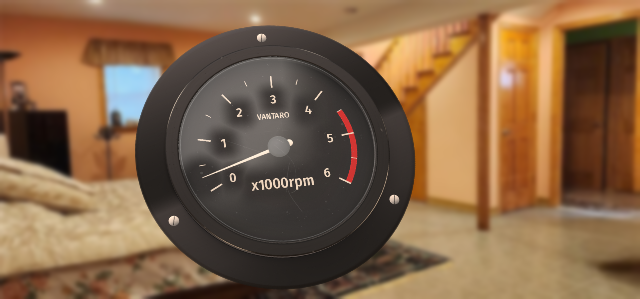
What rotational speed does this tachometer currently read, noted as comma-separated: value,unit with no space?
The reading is 250,rpm
